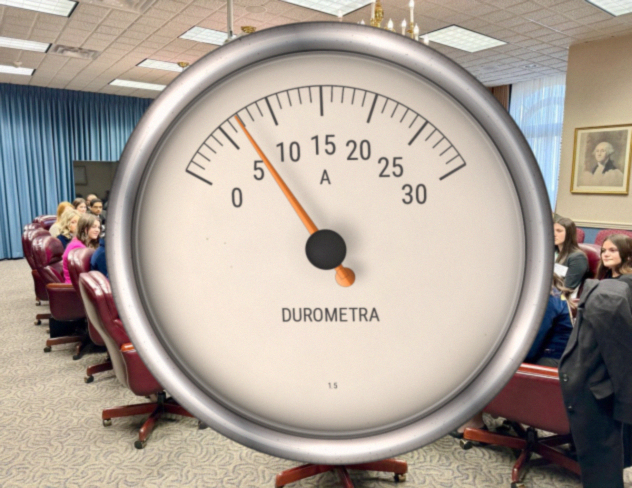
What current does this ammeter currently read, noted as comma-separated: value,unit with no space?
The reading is 7,A
